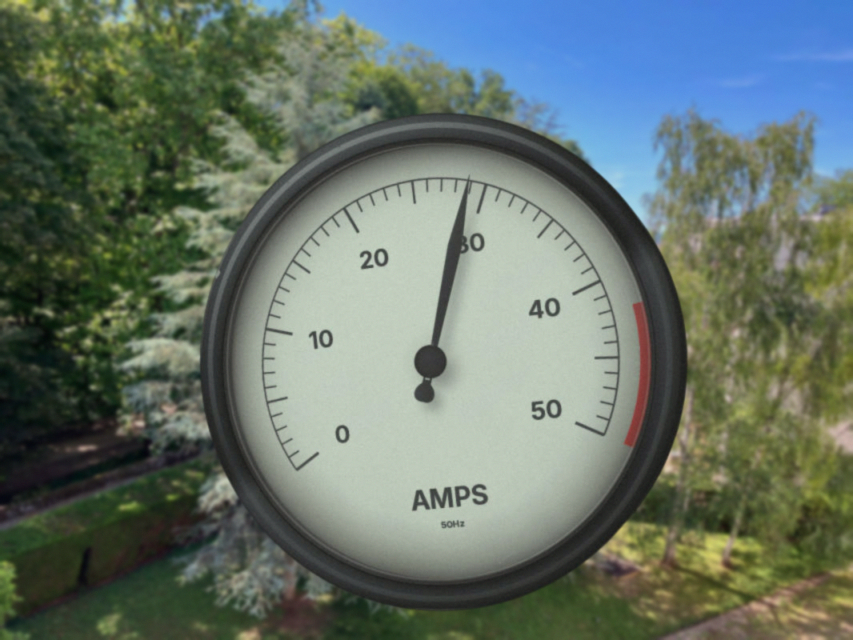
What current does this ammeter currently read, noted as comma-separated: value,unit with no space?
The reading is 29,A
